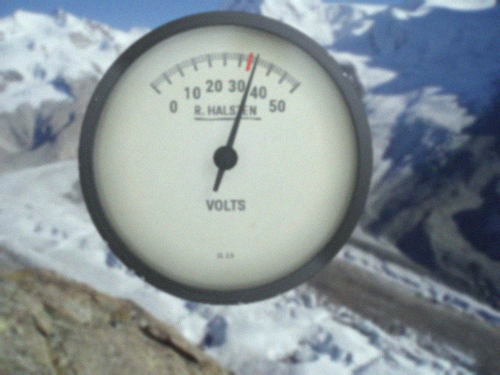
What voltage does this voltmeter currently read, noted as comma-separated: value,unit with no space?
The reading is 35,V
